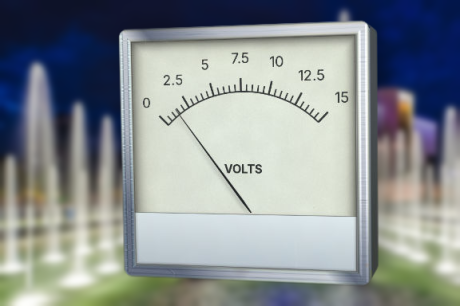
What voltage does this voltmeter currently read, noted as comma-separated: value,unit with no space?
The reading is 1.5,V
